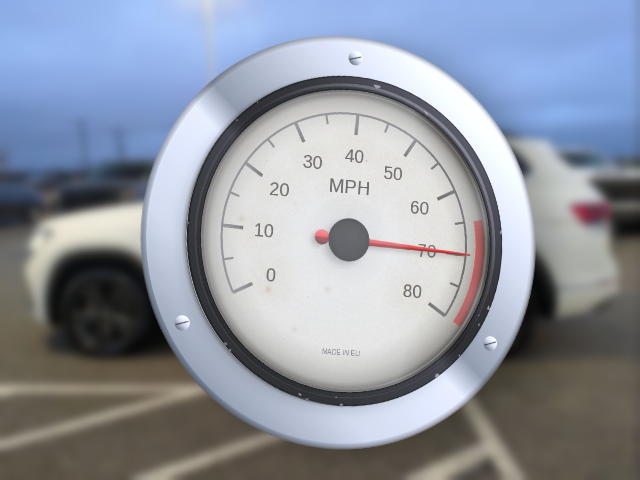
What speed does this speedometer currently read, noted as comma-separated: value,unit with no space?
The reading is 70,mph
